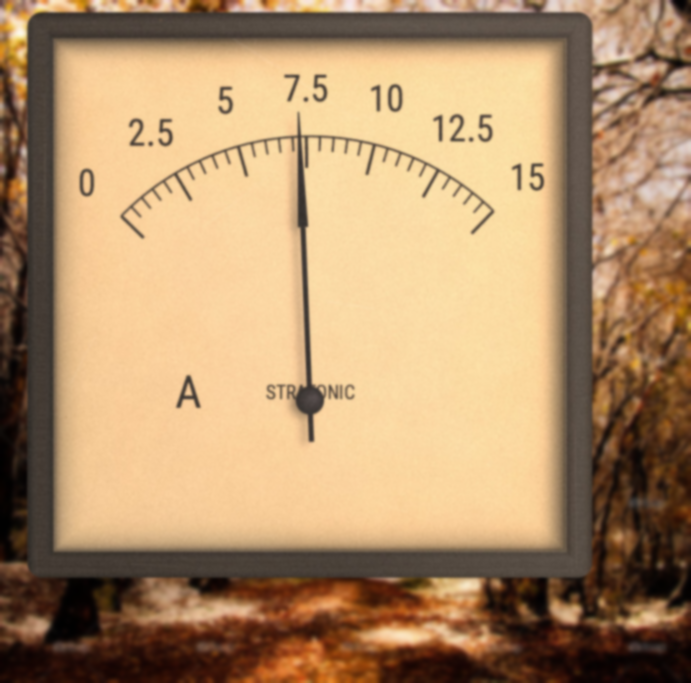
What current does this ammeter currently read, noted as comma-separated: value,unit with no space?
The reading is 7.25,A
